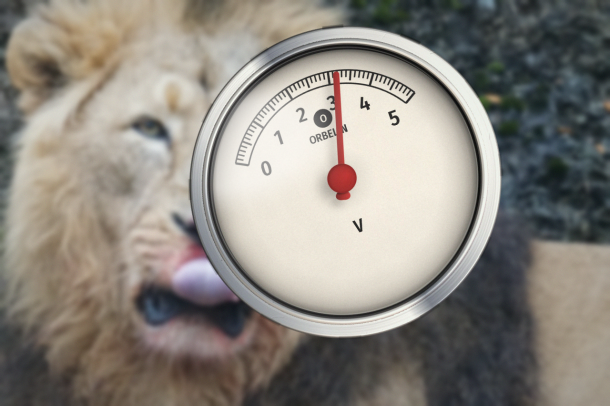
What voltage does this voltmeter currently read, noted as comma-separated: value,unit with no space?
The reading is 3.2,V
